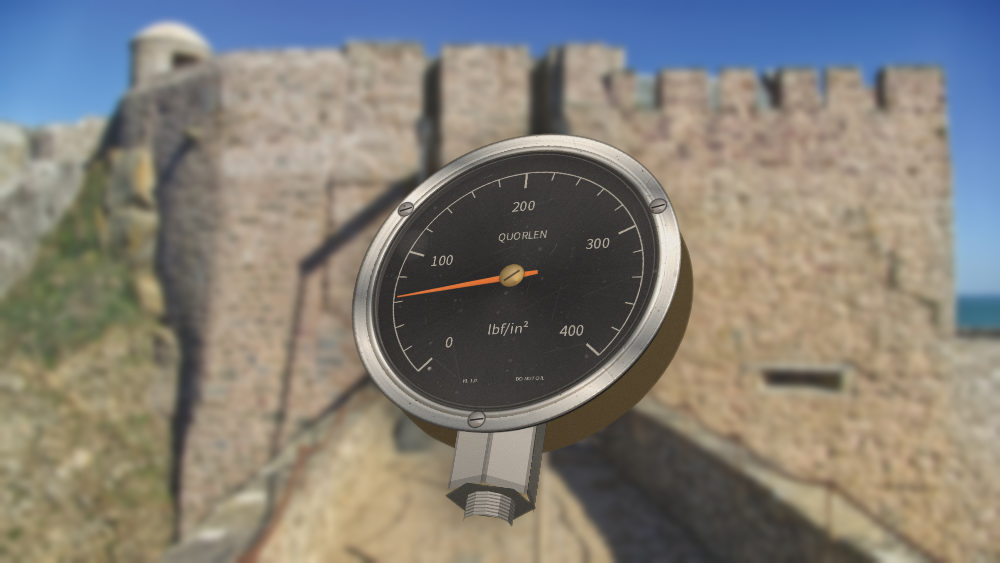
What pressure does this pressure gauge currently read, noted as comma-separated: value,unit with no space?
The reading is 60,psi
